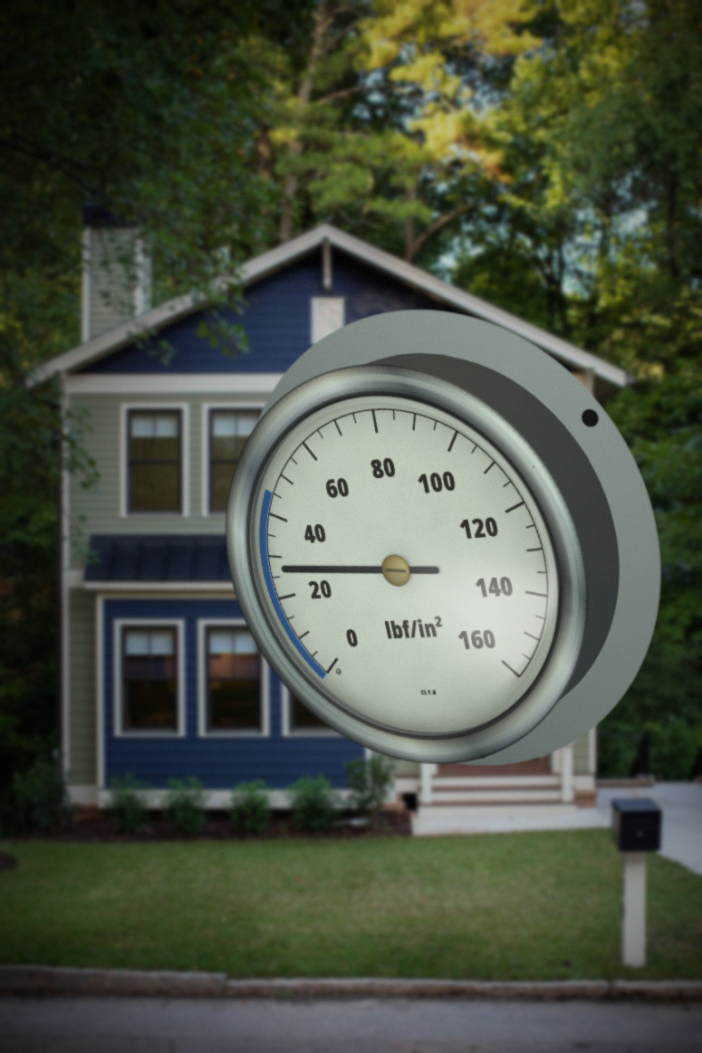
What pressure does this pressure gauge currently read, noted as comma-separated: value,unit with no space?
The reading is 27.5,psi
